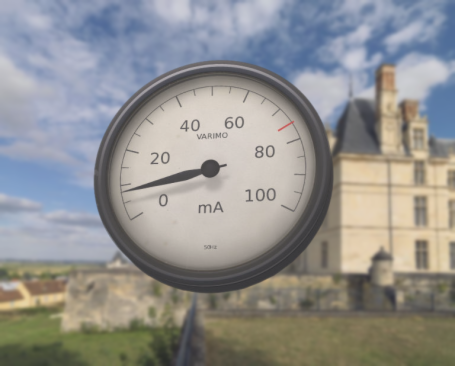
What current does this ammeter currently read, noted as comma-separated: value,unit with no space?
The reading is 7.5,mA
